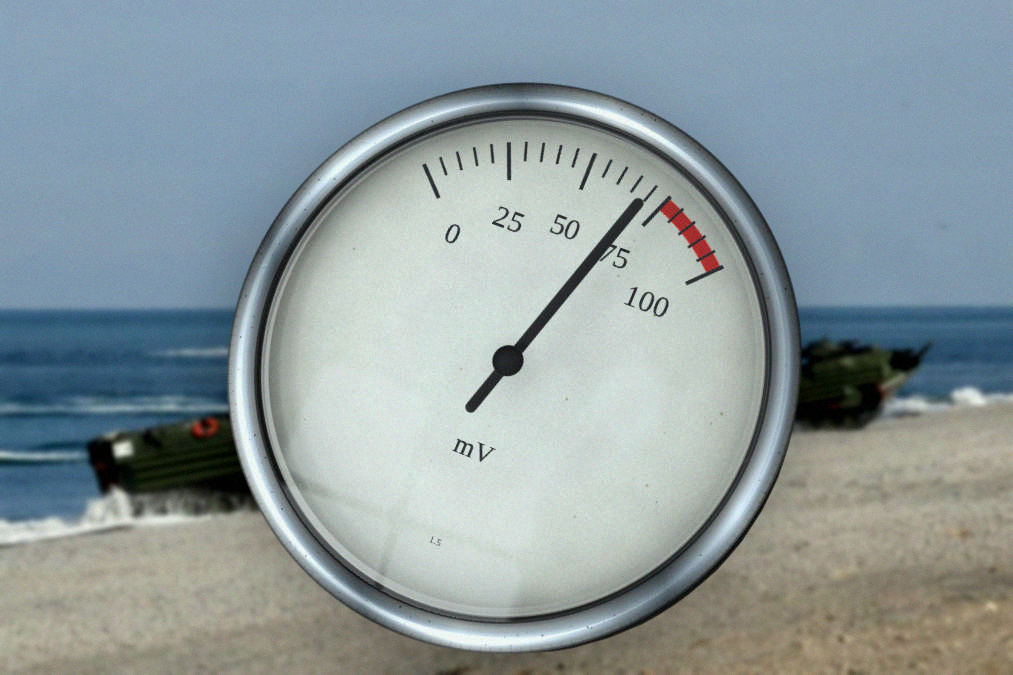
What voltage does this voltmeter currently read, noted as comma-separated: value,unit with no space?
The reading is 70,mV
